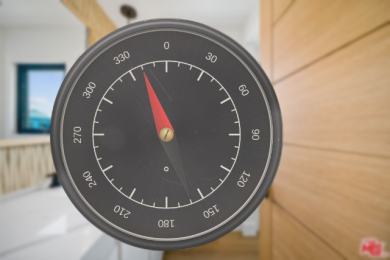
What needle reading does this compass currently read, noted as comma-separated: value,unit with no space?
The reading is 340,°
